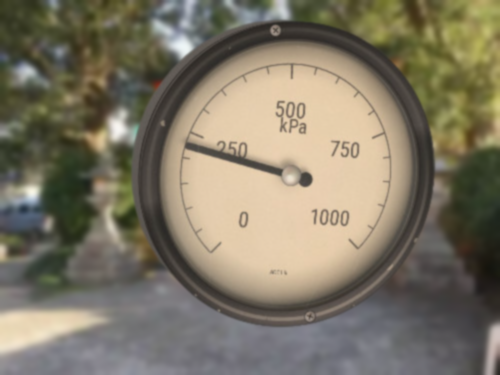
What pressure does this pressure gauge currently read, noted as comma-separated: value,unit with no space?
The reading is 225,kPa
